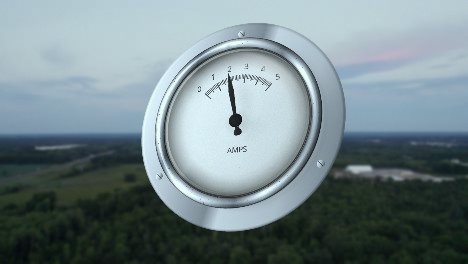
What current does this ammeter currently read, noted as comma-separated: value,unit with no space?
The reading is 2,A
